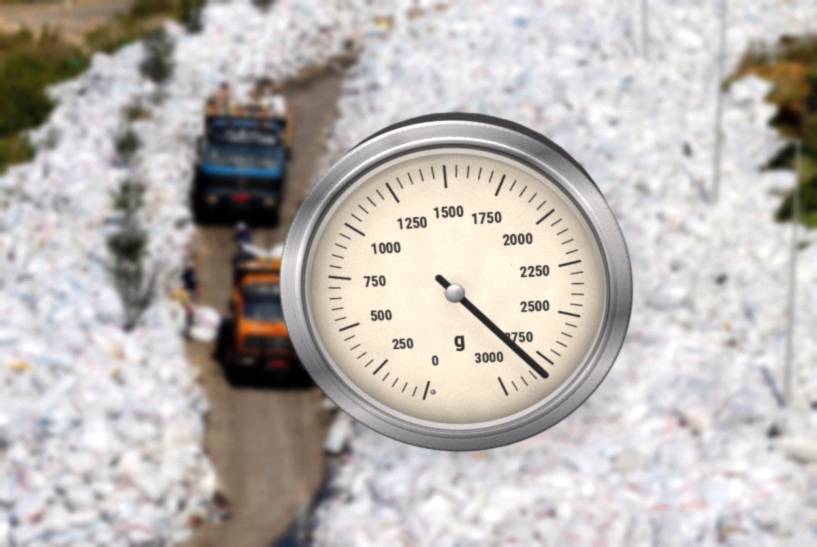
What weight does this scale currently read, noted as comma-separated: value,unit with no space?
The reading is 2800,g
